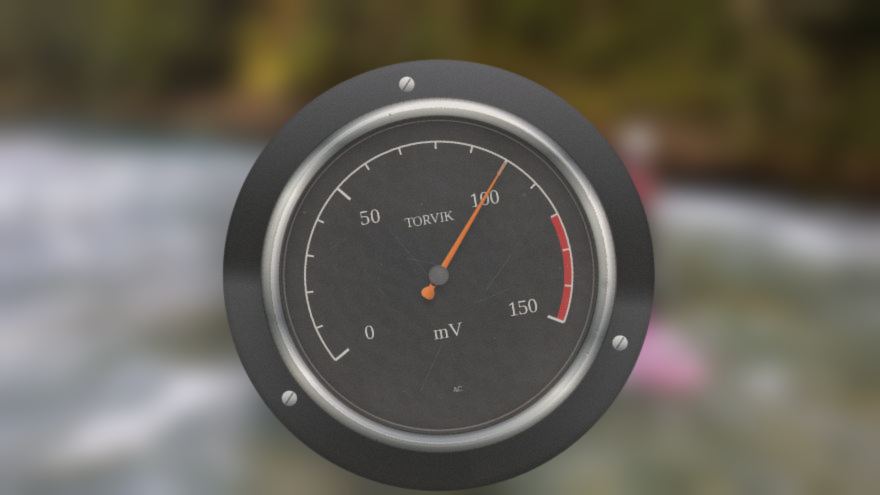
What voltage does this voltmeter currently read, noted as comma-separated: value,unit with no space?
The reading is 100,mV
